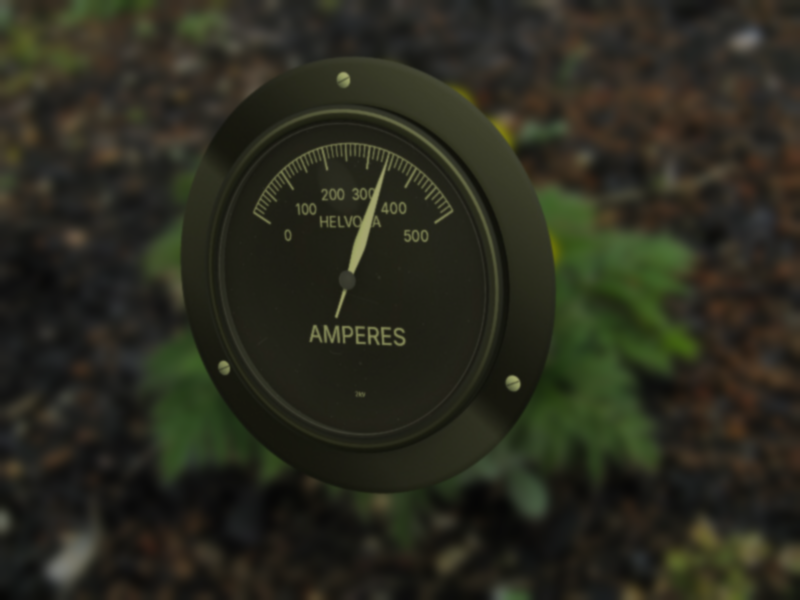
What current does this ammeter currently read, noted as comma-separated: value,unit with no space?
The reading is 350,A
